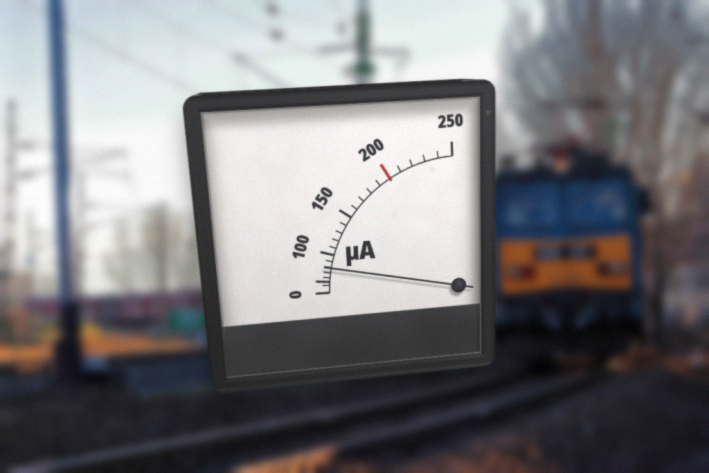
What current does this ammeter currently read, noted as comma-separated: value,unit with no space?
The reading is 80,µA
